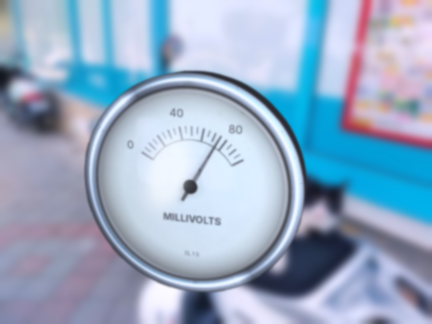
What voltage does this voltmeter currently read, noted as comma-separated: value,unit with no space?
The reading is 75,mV
